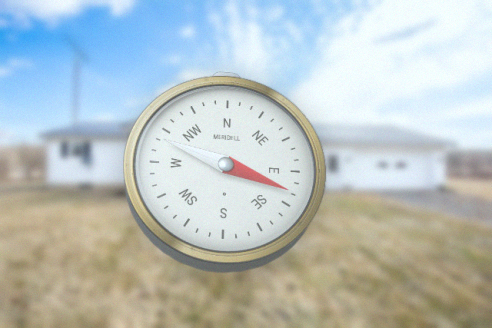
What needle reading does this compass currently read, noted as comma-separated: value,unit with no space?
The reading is 110,°
